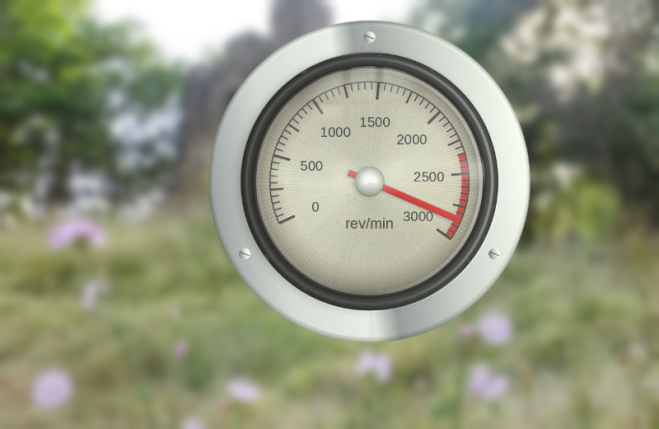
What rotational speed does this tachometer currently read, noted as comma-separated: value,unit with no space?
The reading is 2850,rpm
